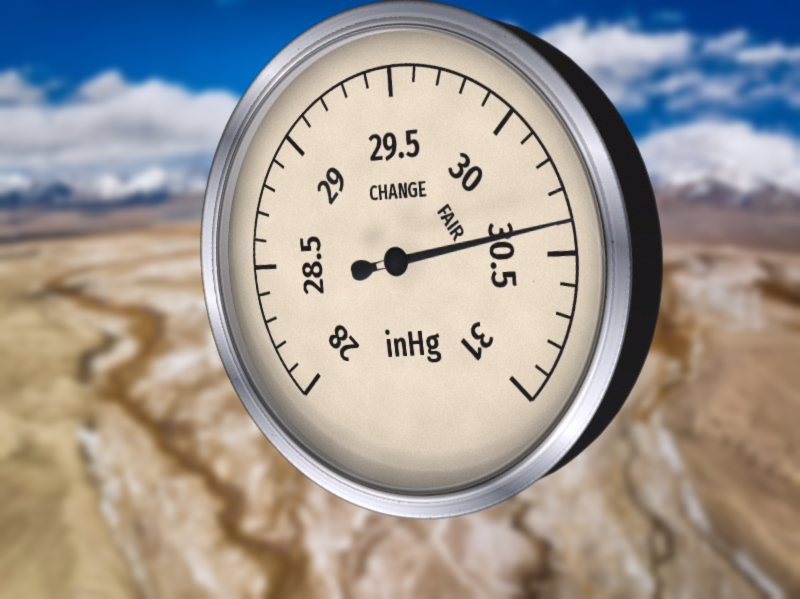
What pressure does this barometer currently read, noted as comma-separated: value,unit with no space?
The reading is 30.4,inHg
